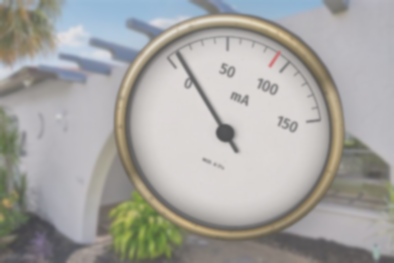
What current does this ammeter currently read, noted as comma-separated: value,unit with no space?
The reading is 10,mA
